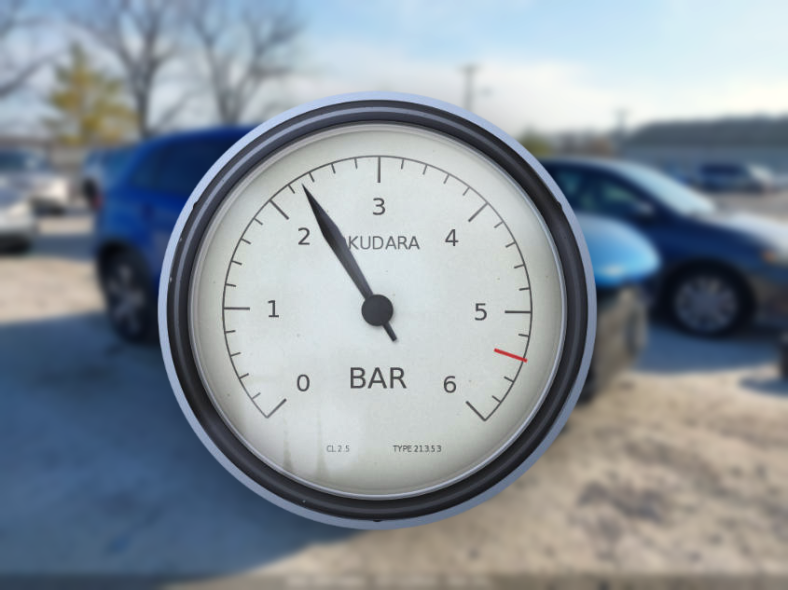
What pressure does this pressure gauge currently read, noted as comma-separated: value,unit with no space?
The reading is 2.3,bar
